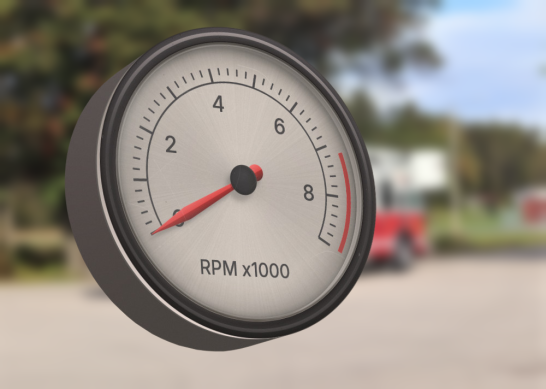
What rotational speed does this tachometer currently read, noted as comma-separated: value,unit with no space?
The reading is 0,rpm
